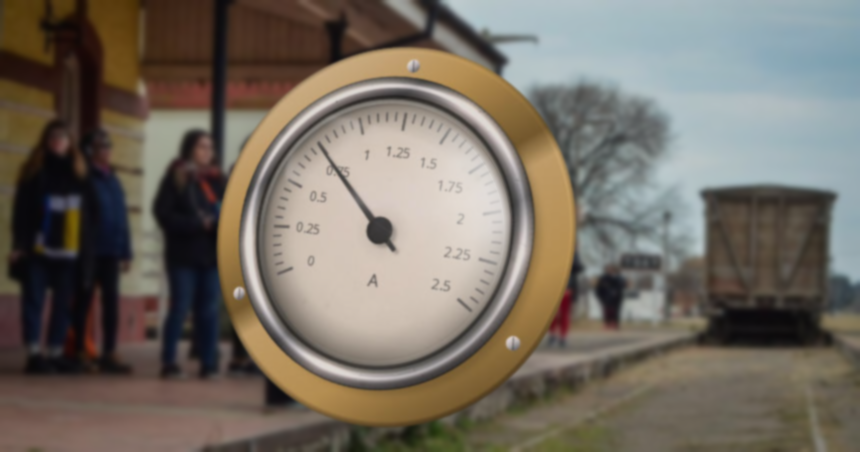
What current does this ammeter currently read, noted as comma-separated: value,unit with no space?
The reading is 0.75,A
